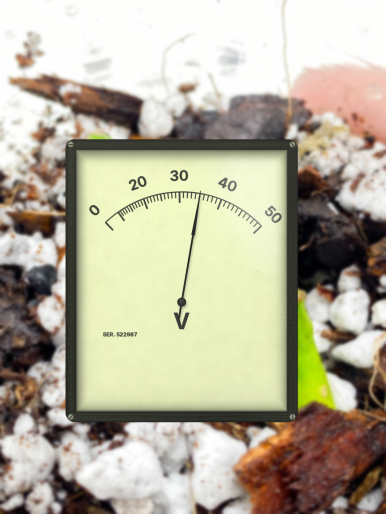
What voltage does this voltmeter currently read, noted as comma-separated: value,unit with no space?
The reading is 35,V
